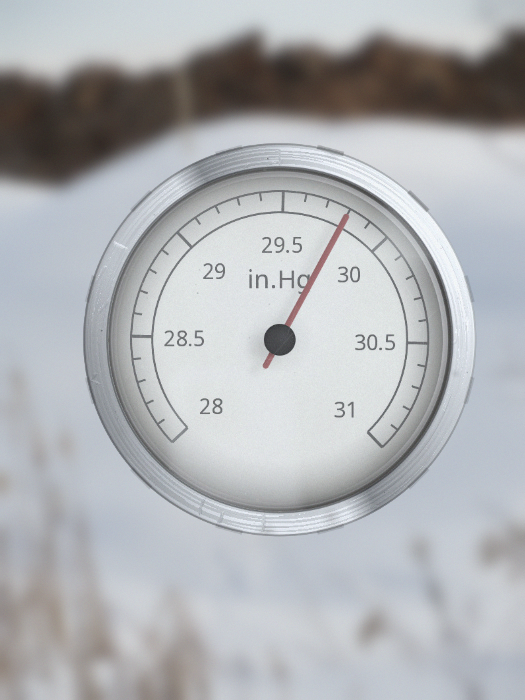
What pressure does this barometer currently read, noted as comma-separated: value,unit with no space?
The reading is 29.8,inHg
